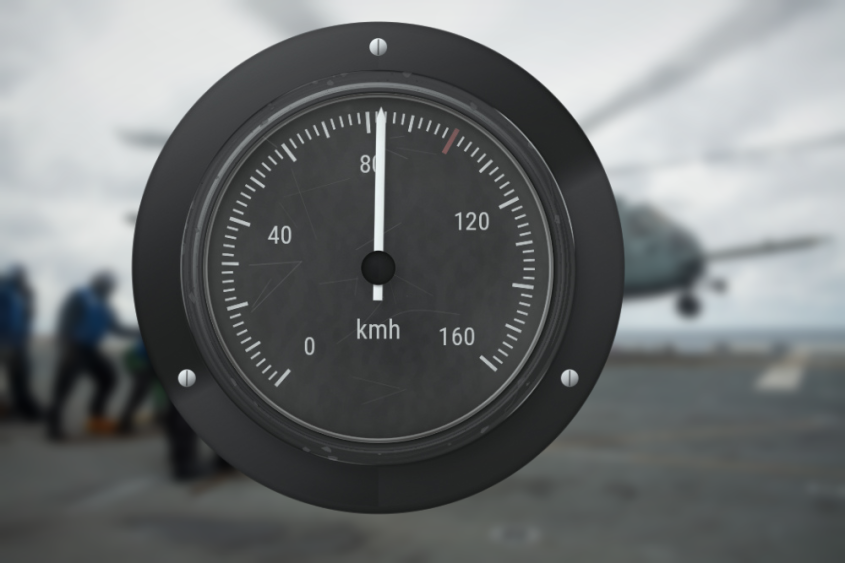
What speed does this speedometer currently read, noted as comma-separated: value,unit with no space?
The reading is 83,km/h
